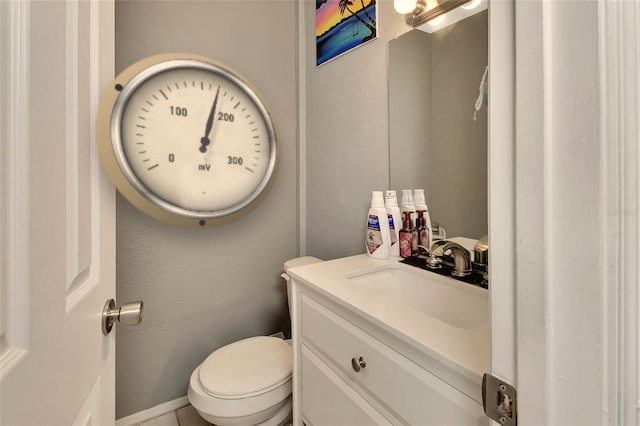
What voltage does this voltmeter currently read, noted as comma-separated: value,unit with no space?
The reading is 170,mV
